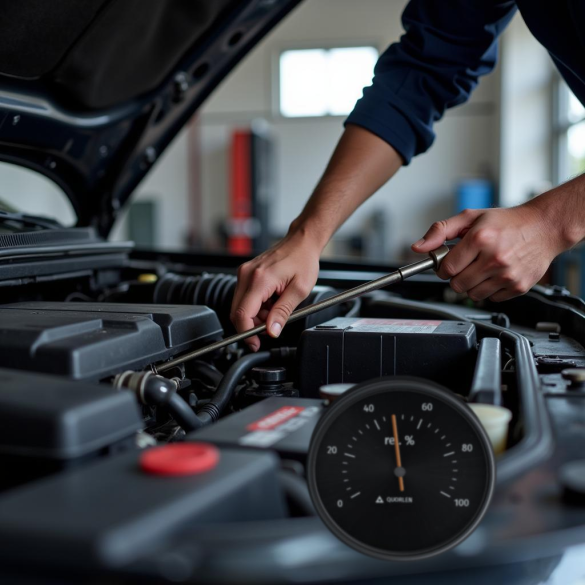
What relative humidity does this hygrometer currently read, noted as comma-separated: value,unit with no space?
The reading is 48,%
